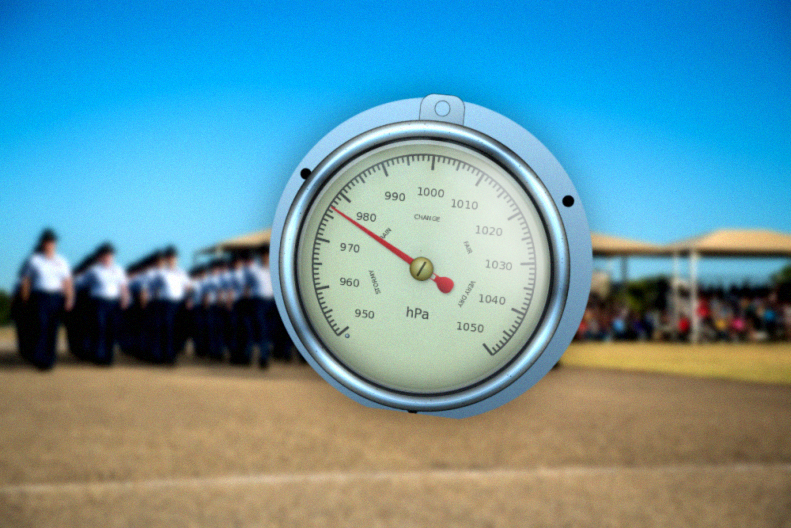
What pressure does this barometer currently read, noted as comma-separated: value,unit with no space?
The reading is 977,hPa
